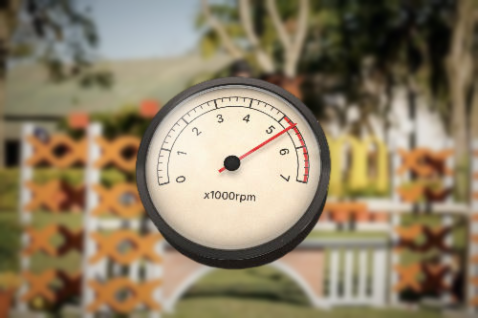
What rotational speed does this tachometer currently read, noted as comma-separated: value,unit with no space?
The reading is 5400,rpm
